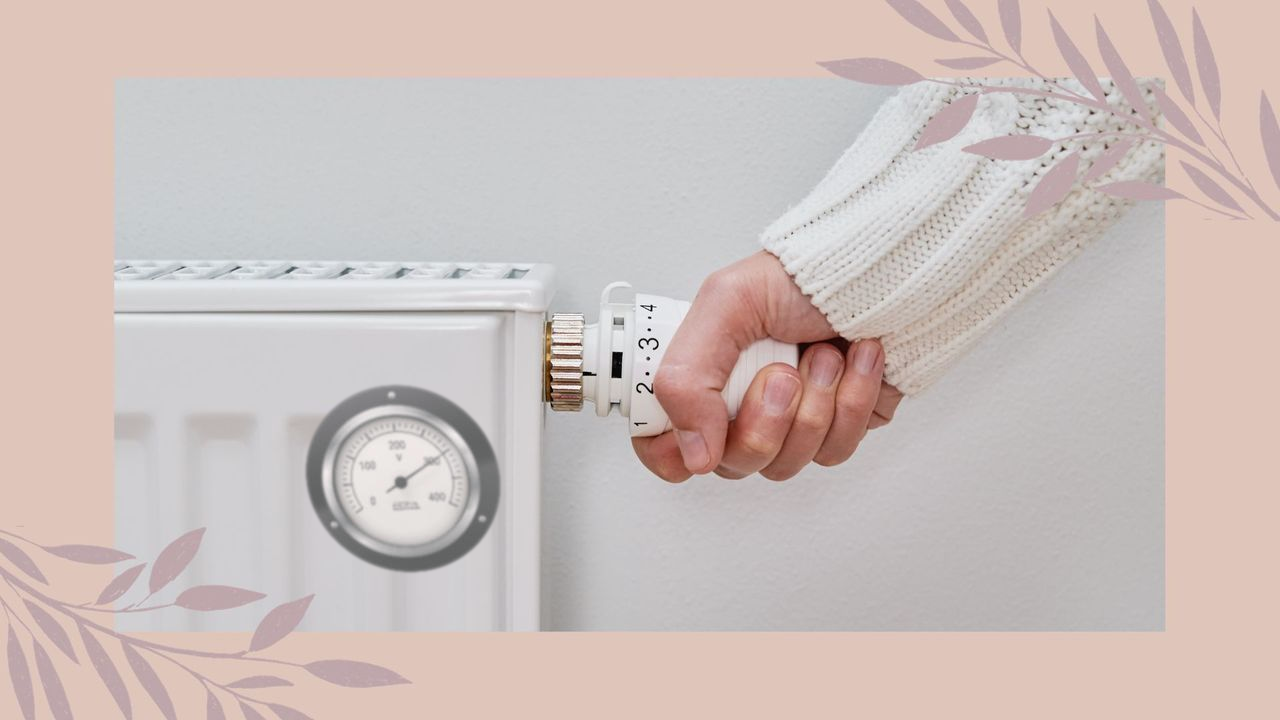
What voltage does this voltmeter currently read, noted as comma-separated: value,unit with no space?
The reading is 300,V
